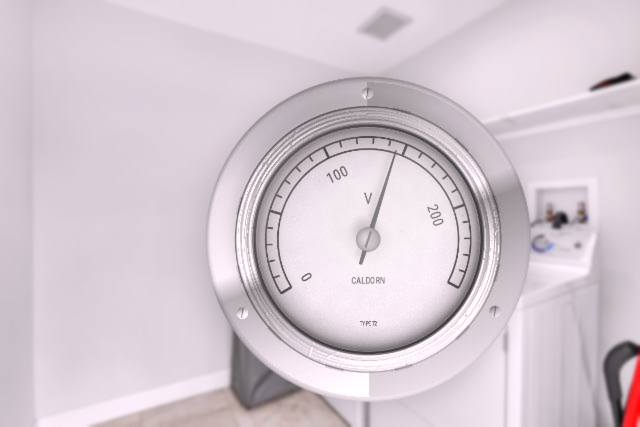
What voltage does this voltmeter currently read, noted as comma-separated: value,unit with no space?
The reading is 145,V
